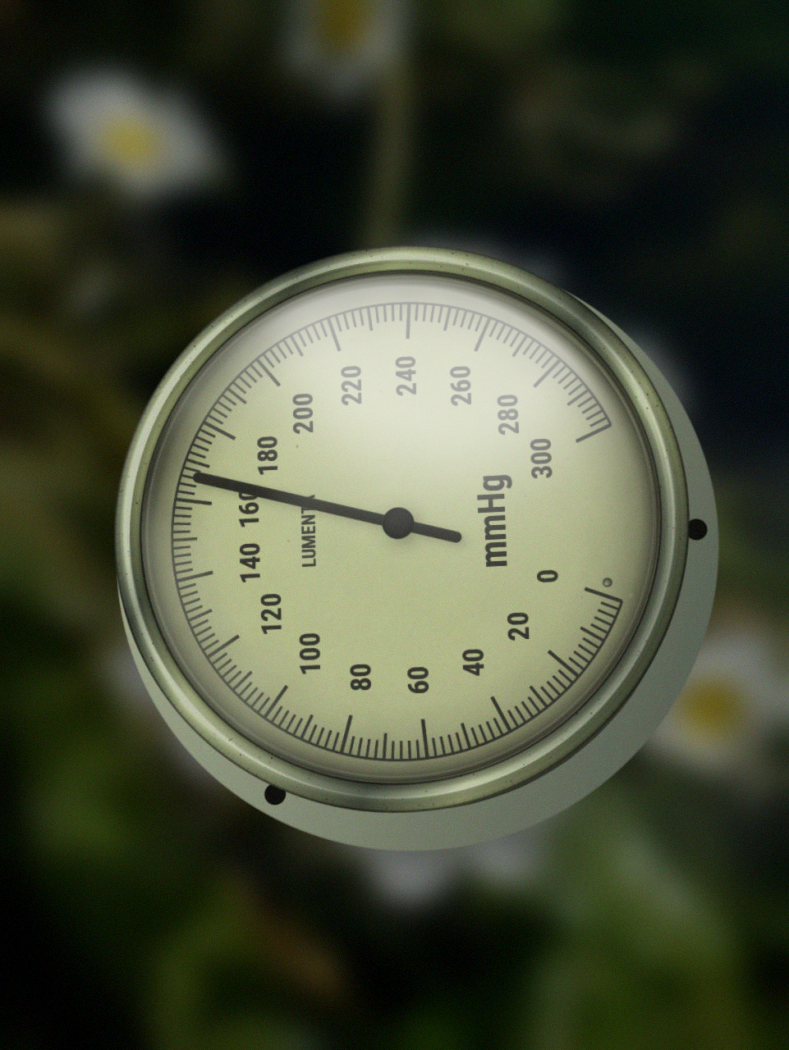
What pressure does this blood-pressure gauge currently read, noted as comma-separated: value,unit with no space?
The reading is 166,mmHg
